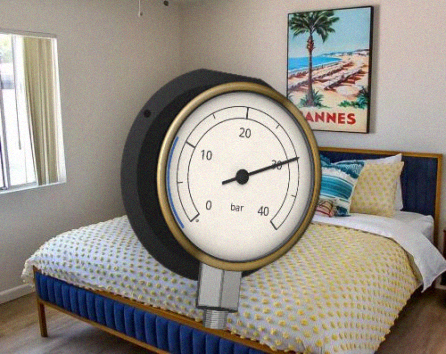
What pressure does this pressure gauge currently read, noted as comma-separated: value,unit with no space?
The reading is 30,bar
